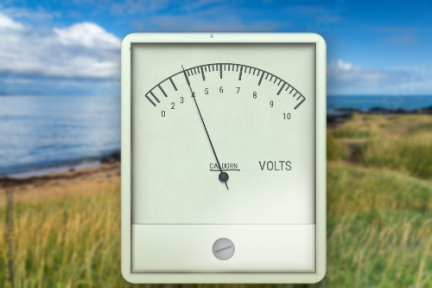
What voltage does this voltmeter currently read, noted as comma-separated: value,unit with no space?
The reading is 4,V
